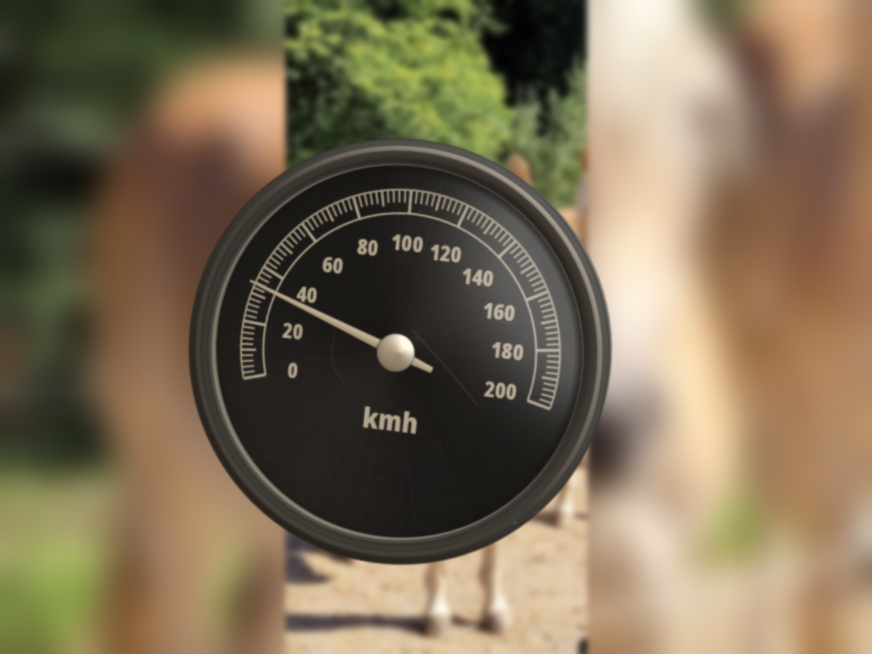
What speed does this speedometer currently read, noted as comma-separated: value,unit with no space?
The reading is 34,km/h
